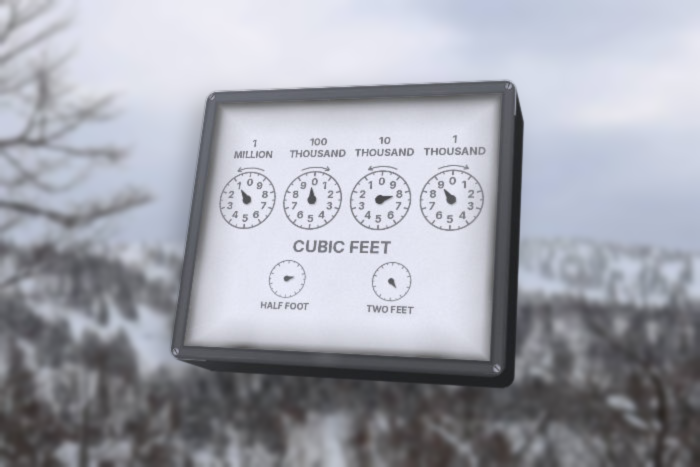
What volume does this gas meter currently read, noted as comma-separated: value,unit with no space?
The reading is 97900,ft³
